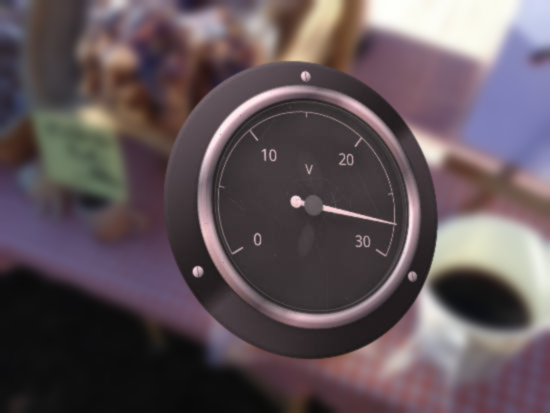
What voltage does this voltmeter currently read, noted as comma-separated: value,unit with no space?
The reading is 27.5,V
